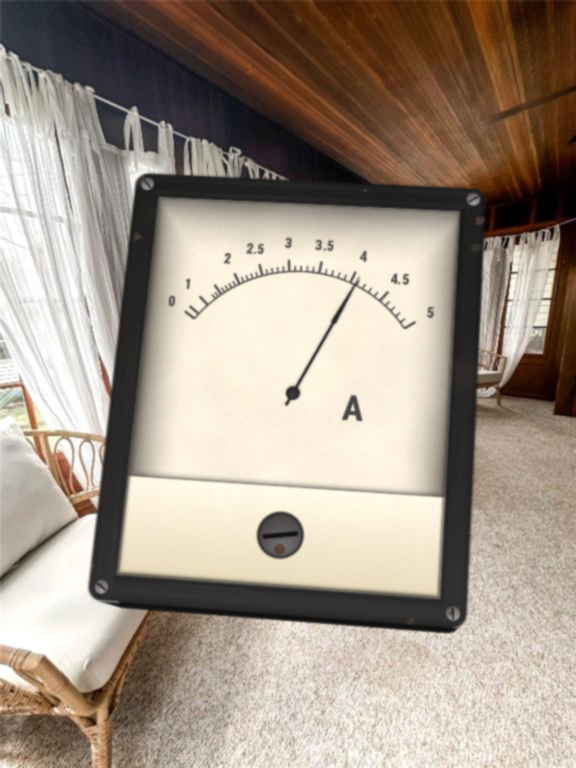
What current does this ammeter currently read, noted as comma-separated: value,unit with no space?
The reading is 4.1,A
